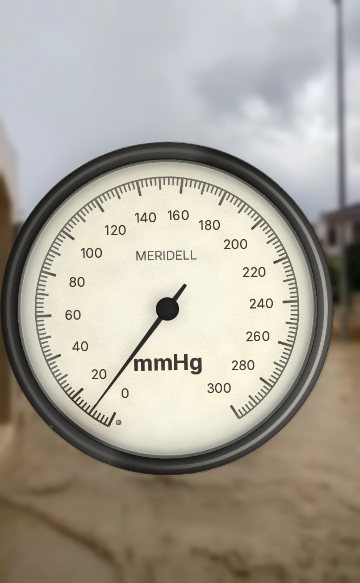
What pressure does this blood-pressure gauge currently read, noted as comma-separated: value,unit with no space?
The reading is 10,mmHg
